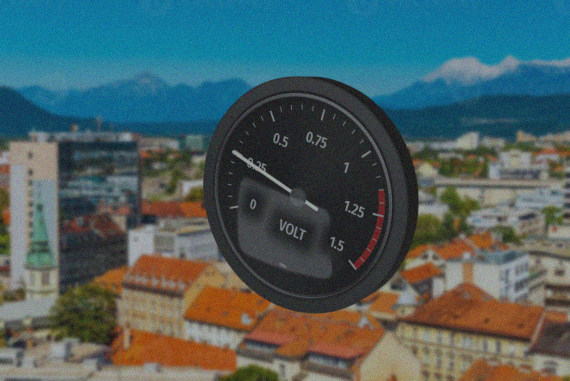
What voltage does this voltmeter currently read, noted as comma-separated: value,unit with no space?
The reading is 0.25,V
